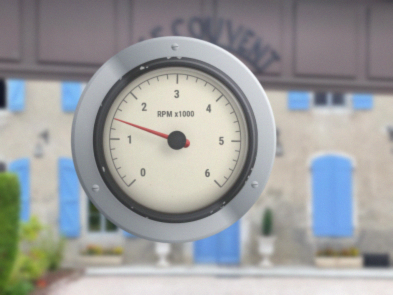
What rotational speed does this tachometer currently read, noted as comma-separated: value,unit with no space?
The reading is 1400,rpm
